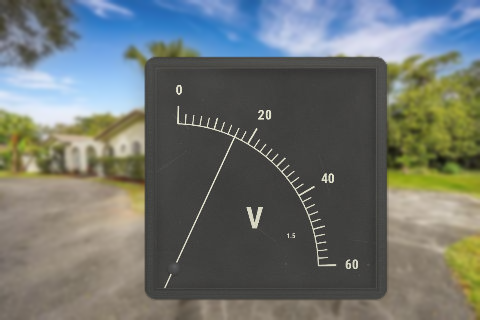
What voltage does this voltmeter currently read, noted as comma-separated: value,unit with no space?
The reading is 16,V
